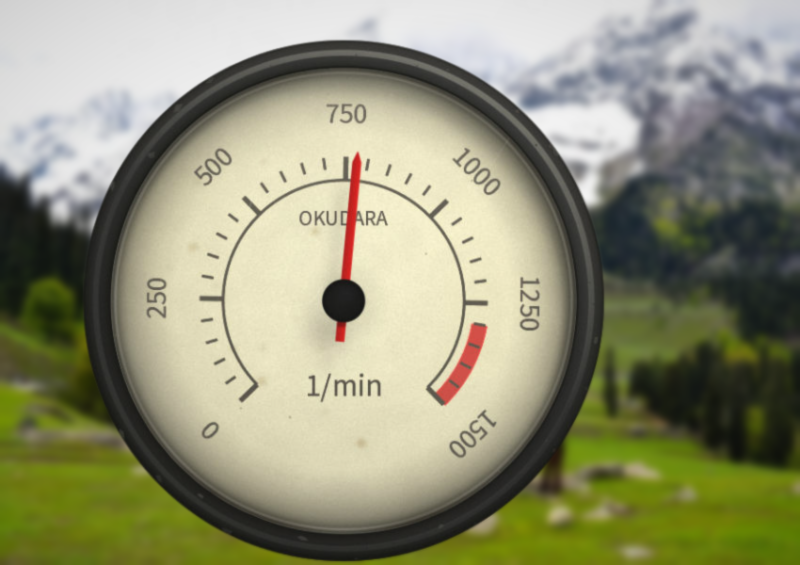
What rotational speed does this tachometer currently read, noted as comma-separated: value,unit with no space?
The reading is 775,rpm
